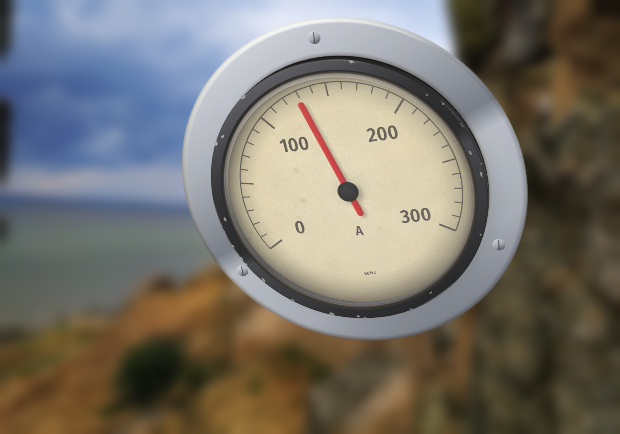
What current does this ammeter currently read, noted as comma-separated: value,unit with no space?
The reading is 130,A
